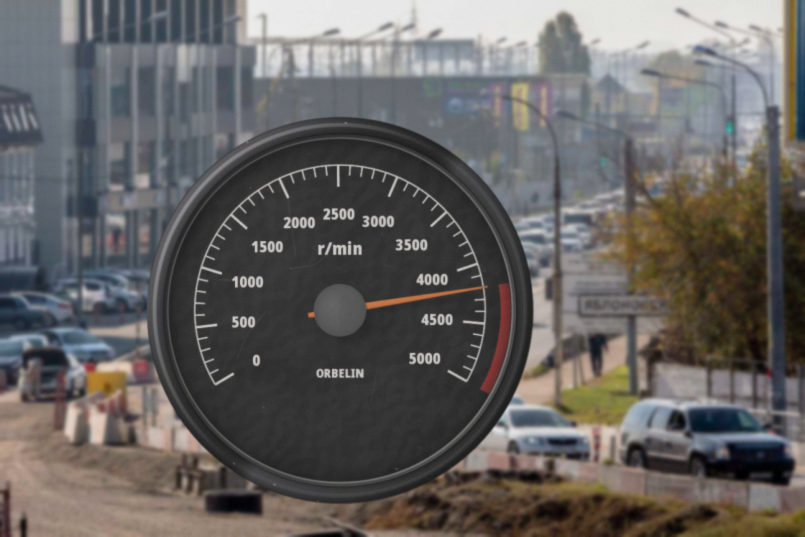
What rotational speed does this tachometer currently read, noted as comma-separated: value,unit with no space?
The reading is 4200,rpm
